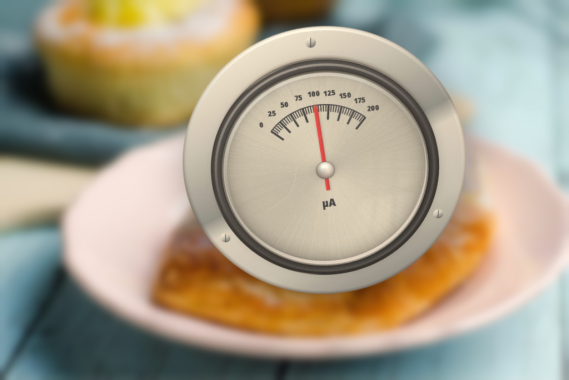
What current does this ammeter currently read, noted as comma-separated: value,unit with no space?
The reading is 100,µA
